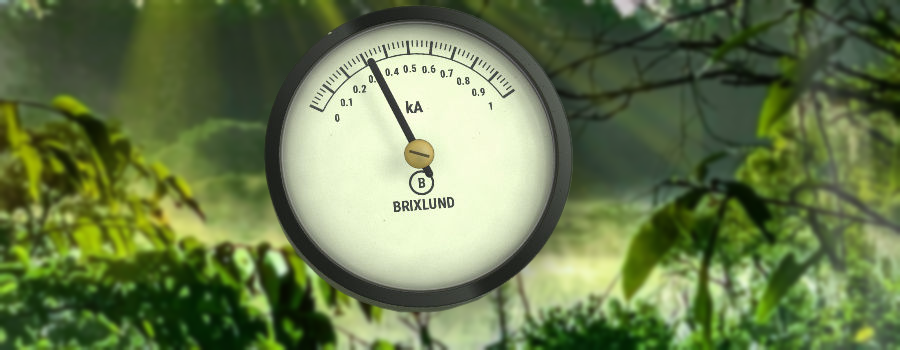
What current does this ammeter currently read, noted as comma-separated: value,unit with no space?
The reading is 0.32,kA
